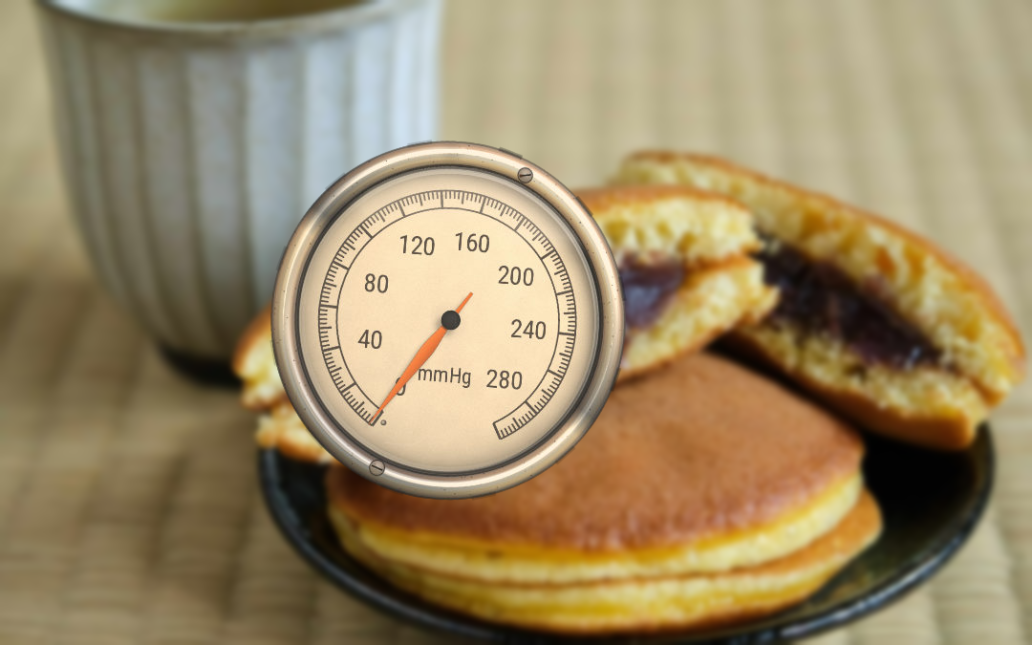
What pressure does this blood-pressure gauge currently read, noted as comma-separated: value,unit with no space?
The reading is 2,mmHg
